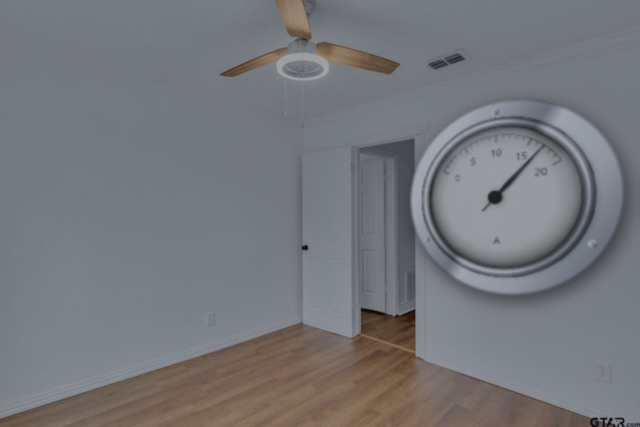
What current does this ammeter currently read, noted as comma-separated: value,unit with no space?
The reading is 17,A
